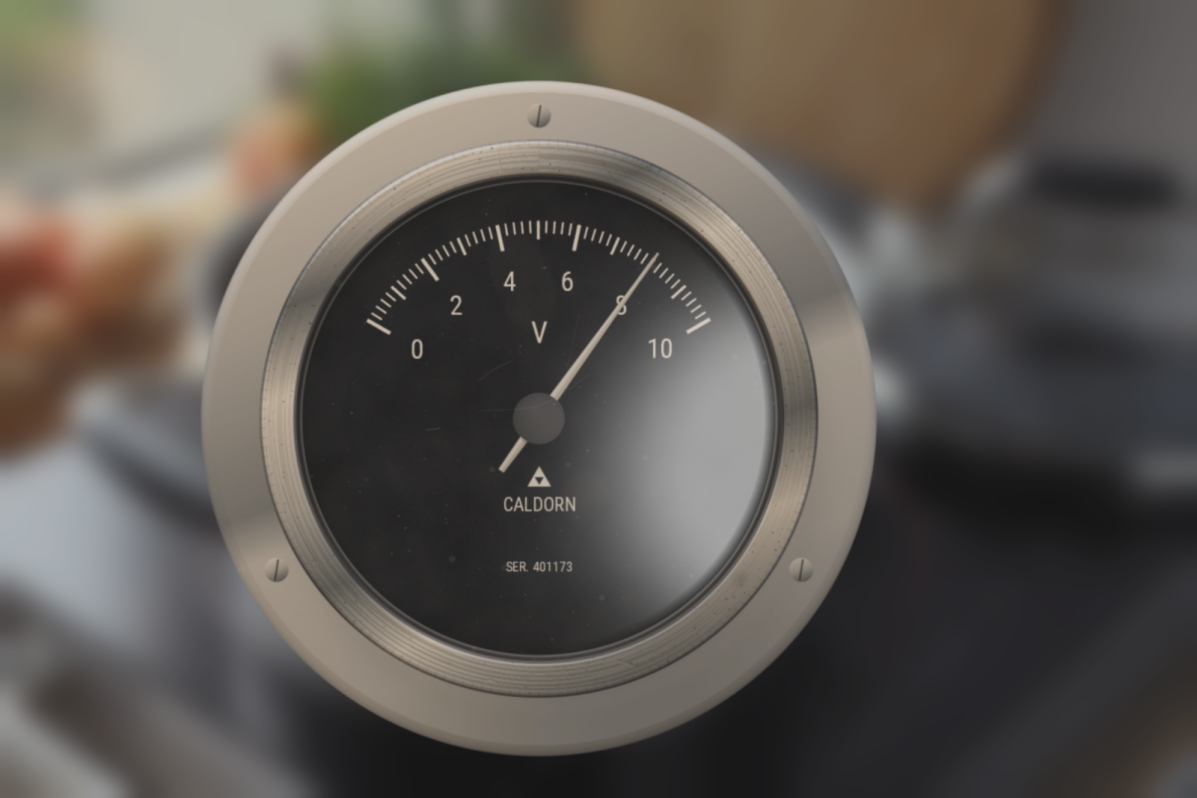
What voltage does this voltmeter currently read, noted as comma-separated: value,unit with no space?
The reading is 8,V
